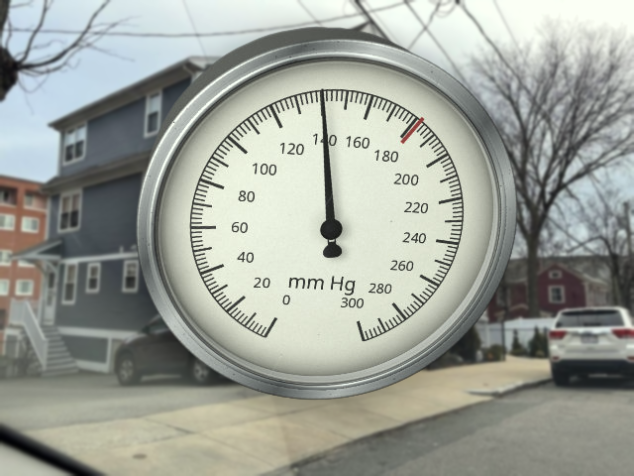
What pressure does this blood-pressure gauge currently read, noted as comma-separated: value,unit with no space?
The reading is 140,mmHg
